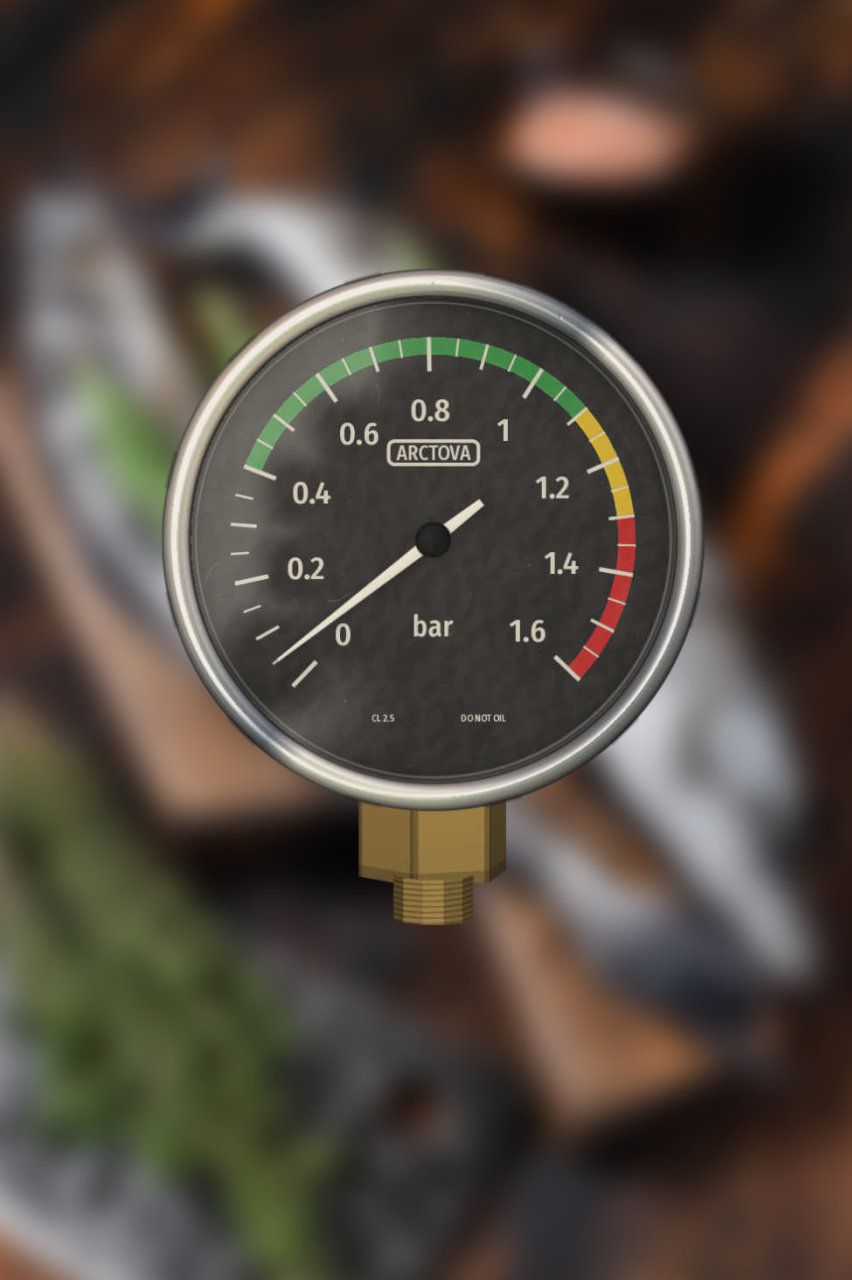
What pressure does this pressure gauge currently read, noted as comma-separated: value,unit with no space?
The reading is 0.05,bar
